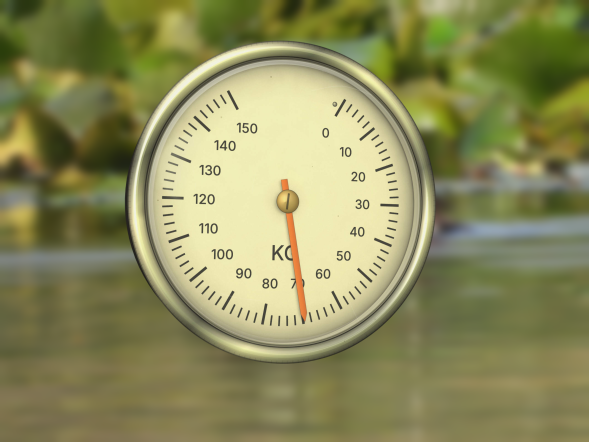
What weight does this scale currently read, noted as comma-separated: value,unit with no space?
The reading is 70,kg
